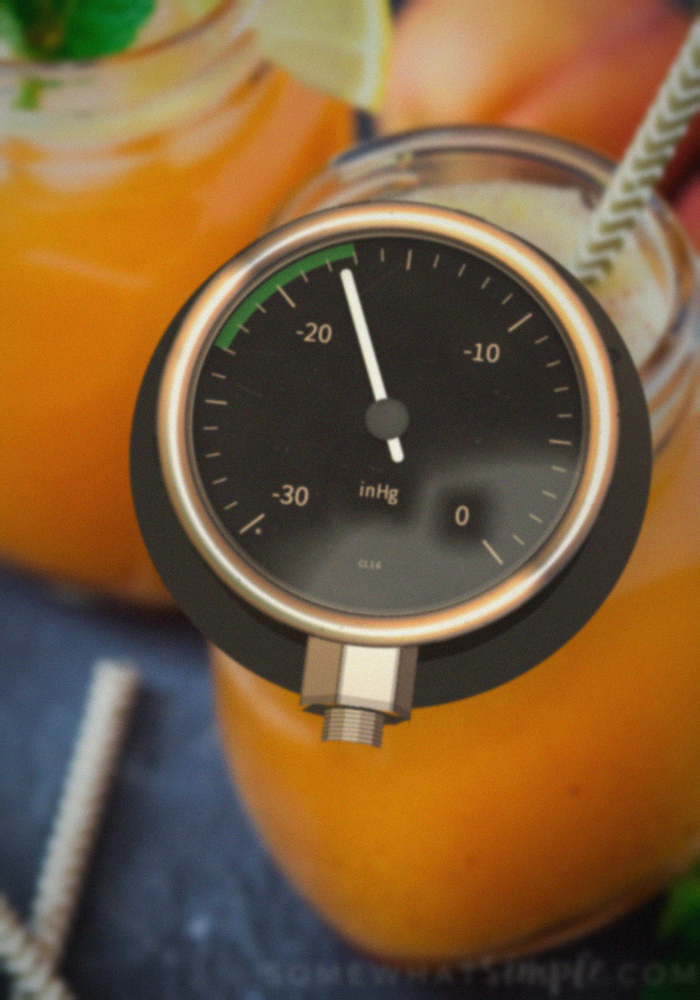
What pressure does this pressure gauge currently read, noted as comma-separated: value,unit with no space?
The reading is -17.5,inHg
